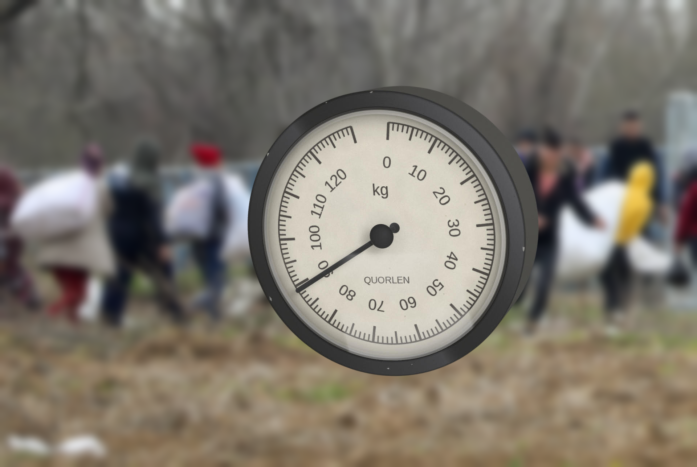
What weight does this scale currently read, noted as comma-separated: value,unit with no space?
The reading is 89,kg
